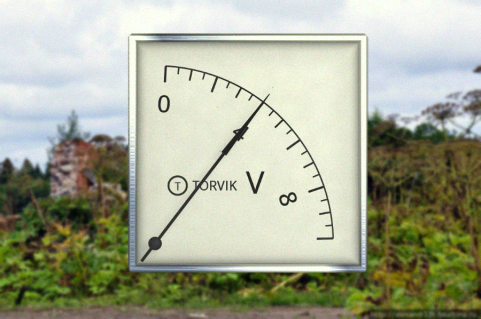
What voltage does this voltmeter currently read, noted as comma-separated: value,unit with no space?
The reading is 4,V
